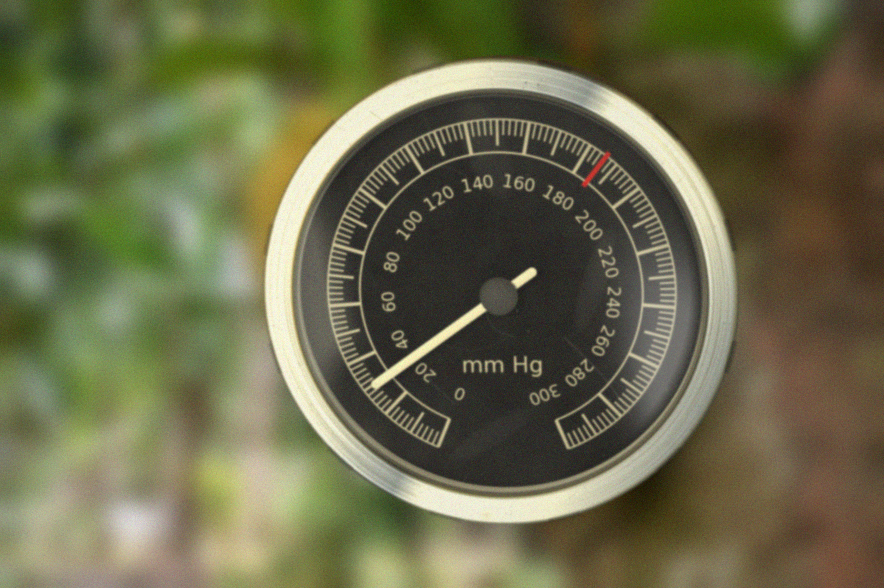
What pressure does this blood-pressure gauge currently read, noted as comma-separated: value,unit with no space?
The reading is 30,mmHg
